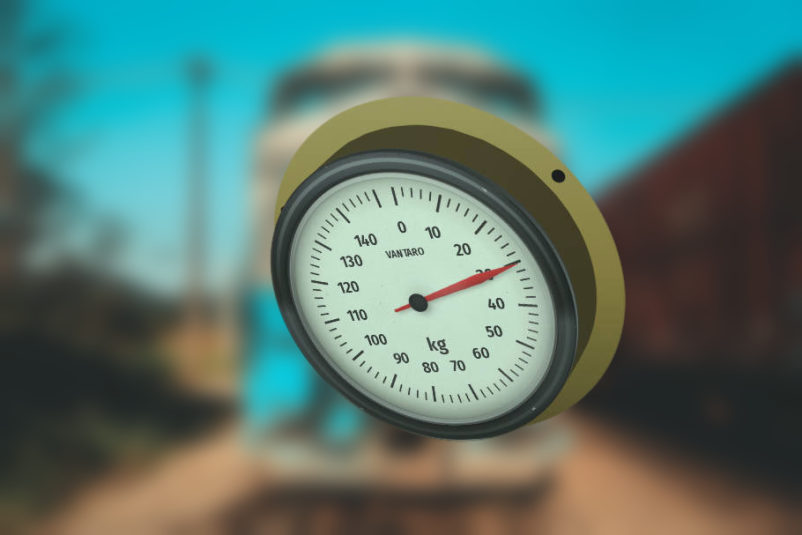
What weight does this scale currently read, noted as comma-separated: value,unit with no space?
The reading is 30,kg
